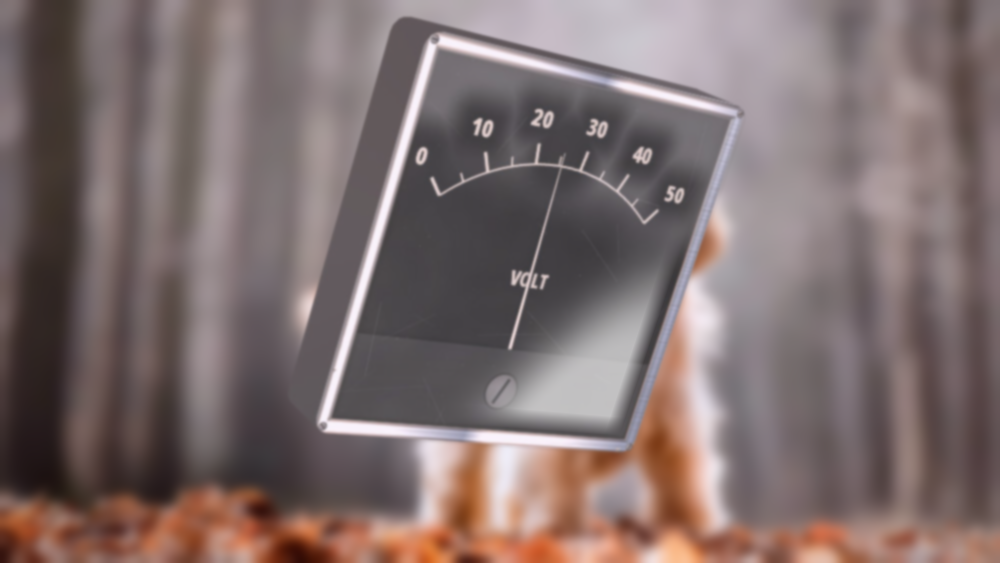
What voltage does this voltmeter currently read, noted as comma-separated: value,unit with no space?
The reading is 25,V
